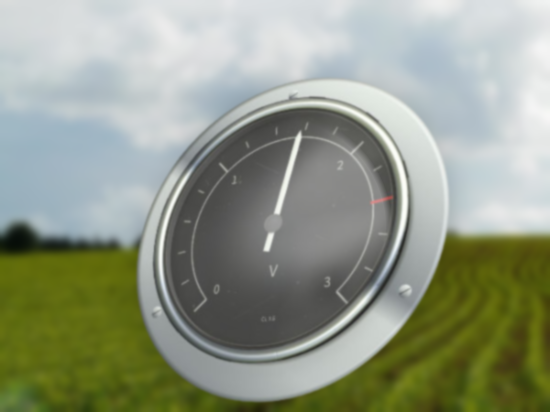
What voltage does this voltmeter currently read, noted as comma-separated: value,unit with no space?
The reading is 1.6,V
